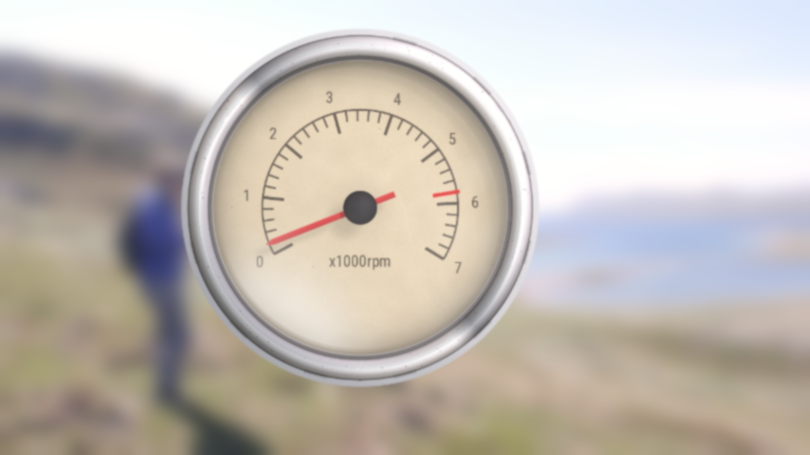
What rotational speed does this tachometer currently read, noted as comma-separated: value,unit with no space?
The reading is 200,rpm
